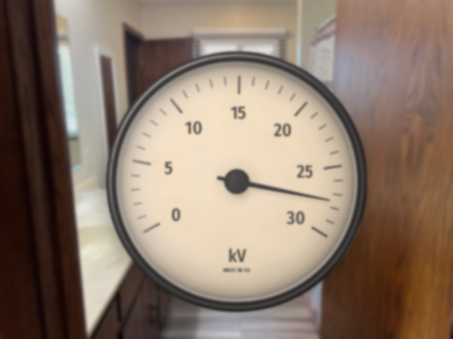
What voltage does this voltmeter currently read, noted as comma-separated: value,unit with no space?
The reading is 27.5,kV
